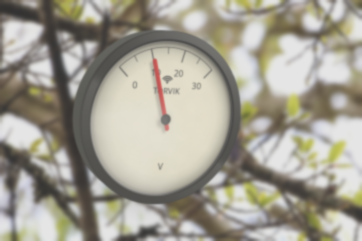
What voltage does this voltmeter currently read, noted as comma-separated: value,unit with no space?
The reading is 10,V
